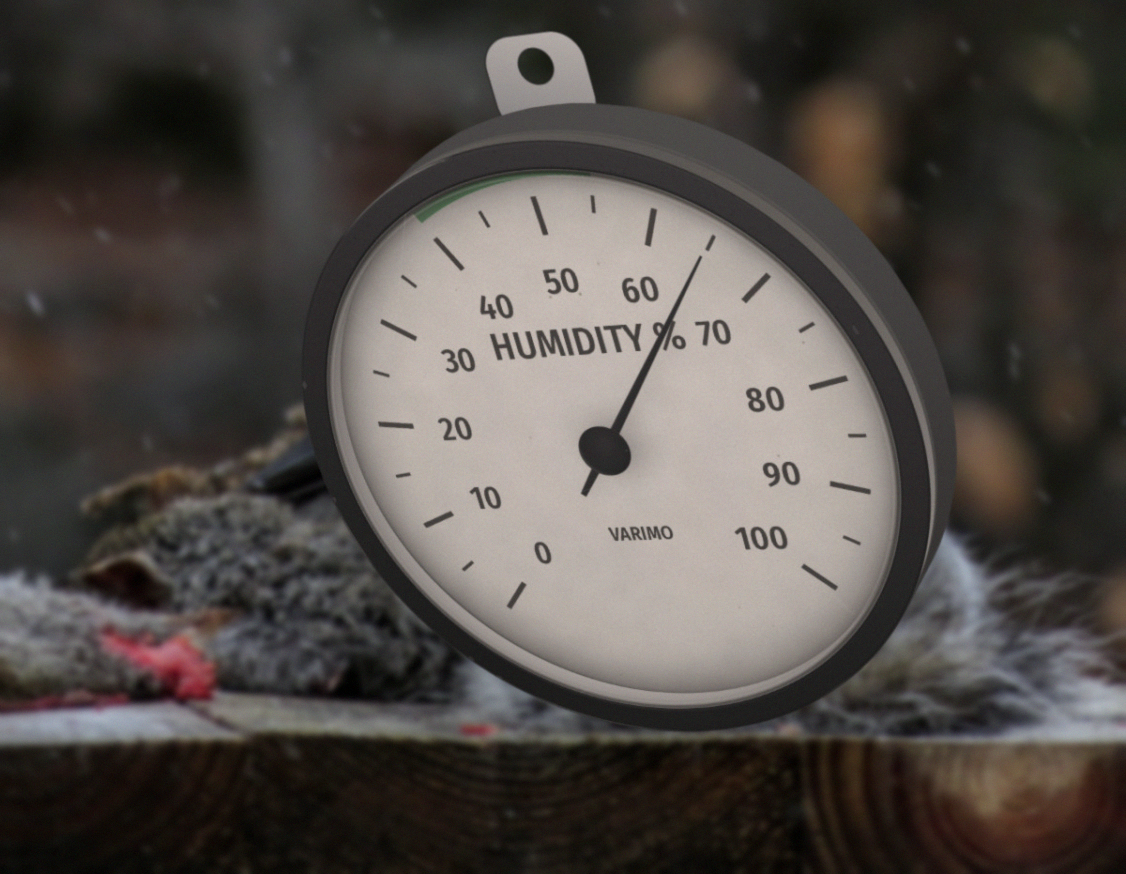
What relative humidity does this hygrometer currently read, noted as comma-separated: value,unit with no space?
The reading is 65,%
